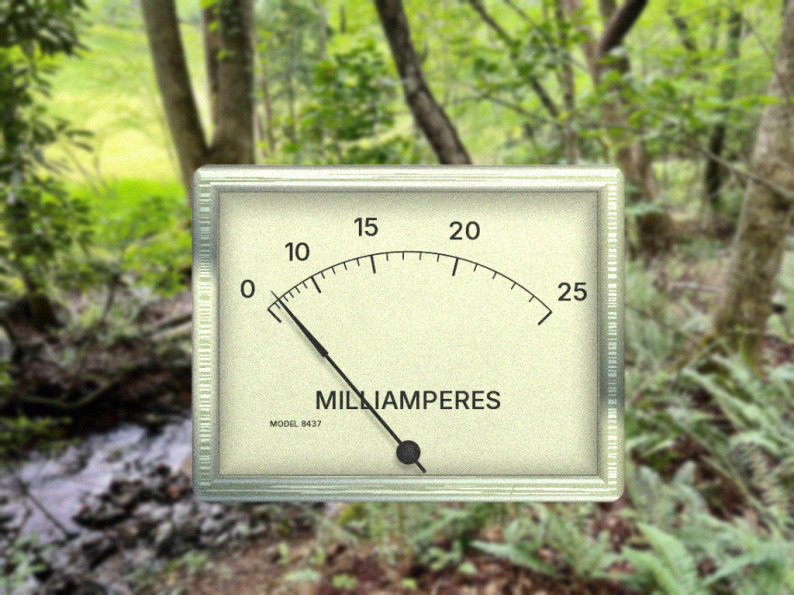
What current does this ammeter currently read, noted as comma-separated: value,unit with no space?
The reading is 5,mA
